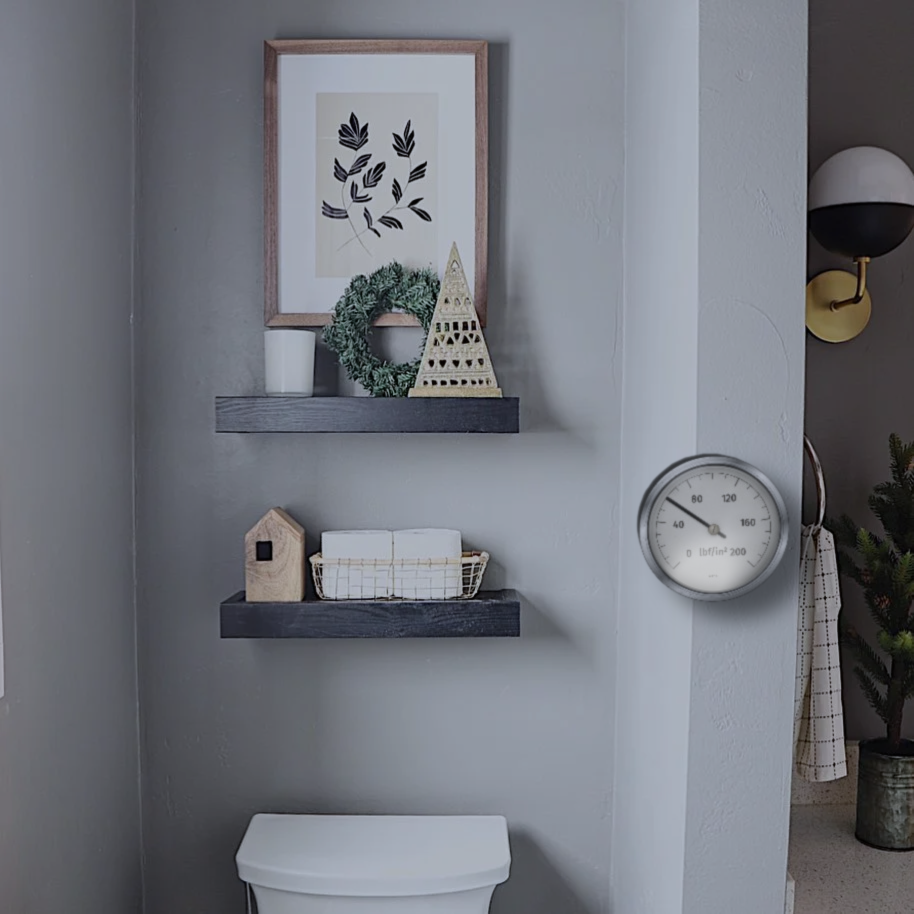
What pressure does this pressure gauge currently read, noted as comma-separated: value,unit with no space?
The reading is 60,psi
